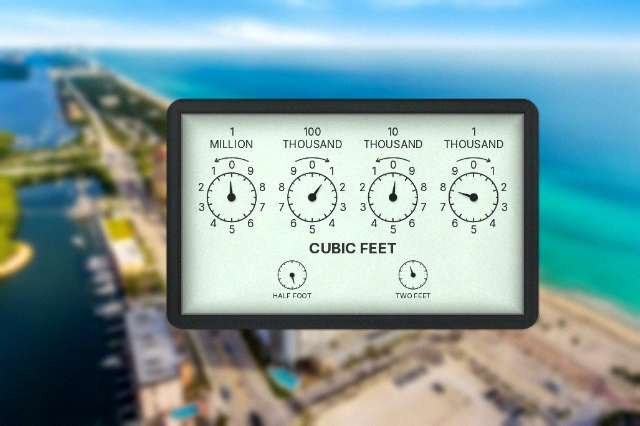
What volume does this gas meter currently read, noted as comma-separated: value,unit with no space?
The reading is 9800,ft³
